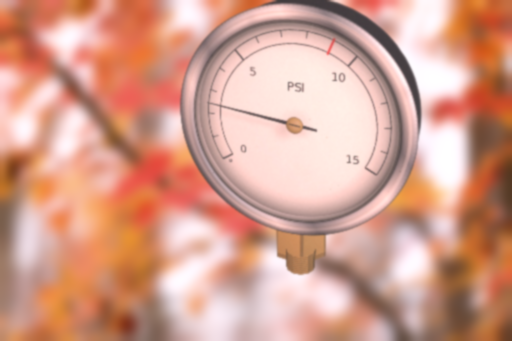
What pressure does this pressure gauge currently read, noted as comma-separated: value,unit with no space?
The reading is 2.5,psi
